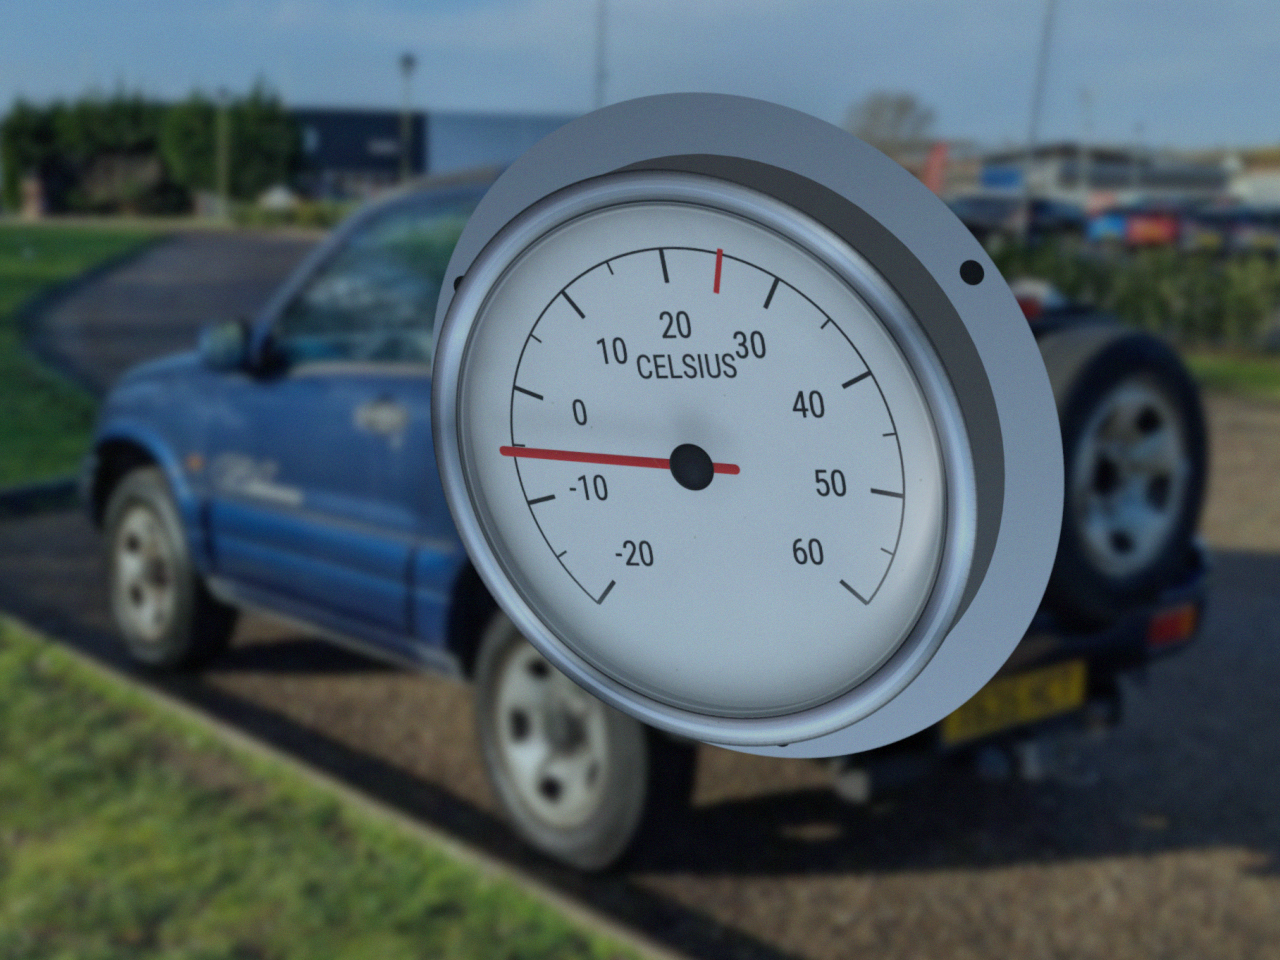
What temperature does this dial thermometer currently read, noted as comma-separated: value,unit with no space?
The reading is -5,°C
